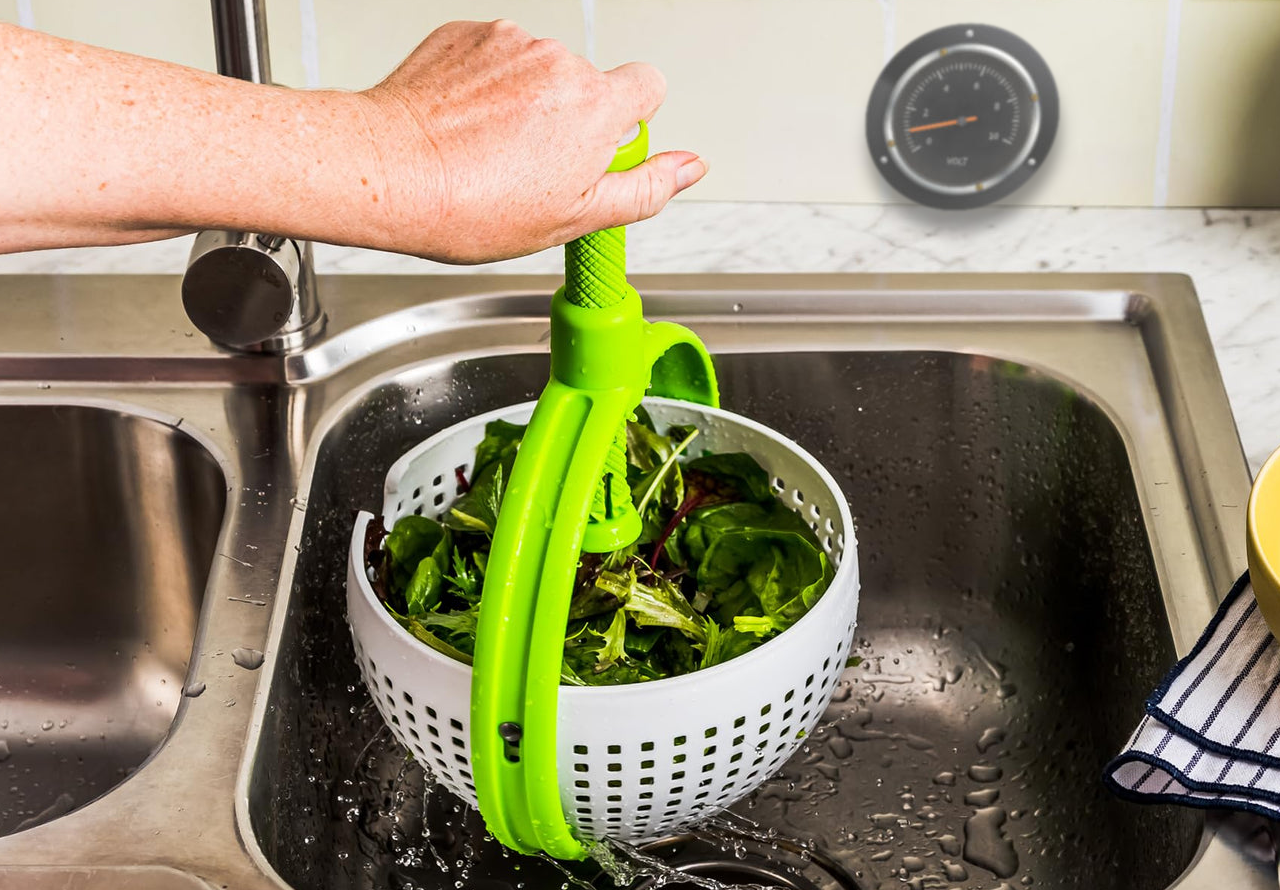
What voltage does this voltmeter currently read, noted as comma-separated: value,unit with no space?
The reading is 1,V
